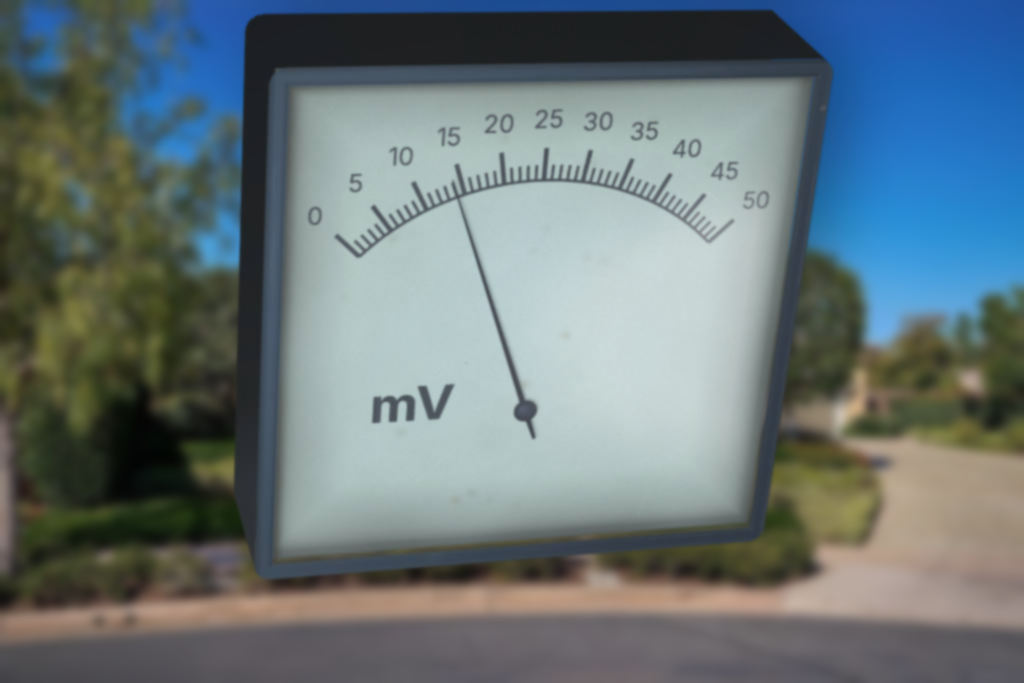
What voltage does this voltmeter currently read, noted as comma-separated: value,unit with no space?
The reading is 14,mV
